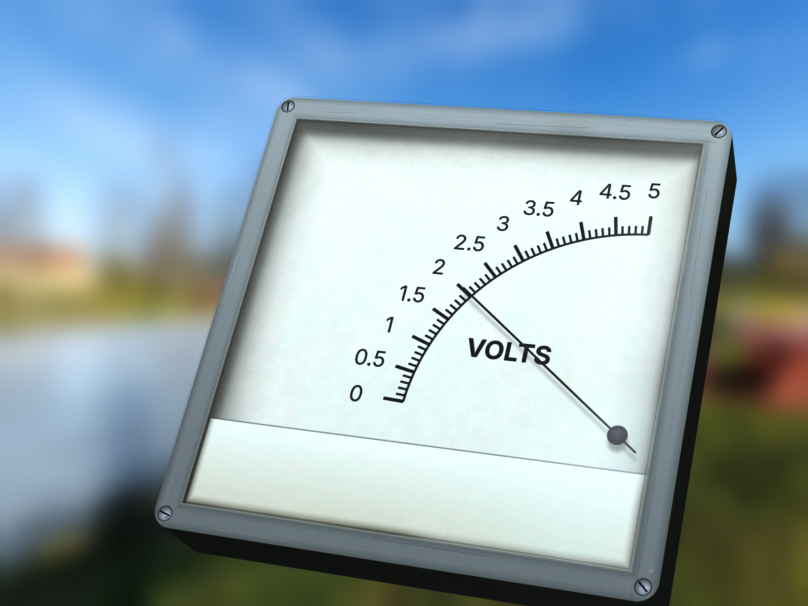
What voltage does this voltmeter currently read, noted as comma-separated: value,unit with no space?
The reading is 2,V
